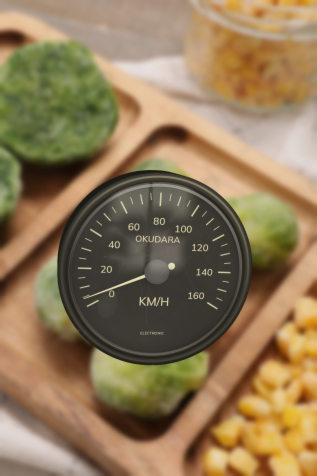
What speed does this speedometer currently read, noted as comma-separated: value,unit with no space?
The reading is 5,km/h
